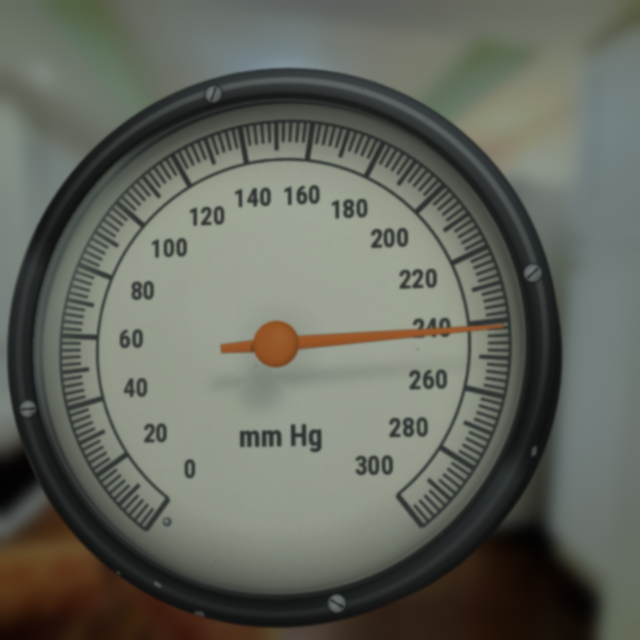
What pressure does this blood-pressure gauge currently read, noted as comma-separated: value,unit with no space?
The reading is 242,mmHg
